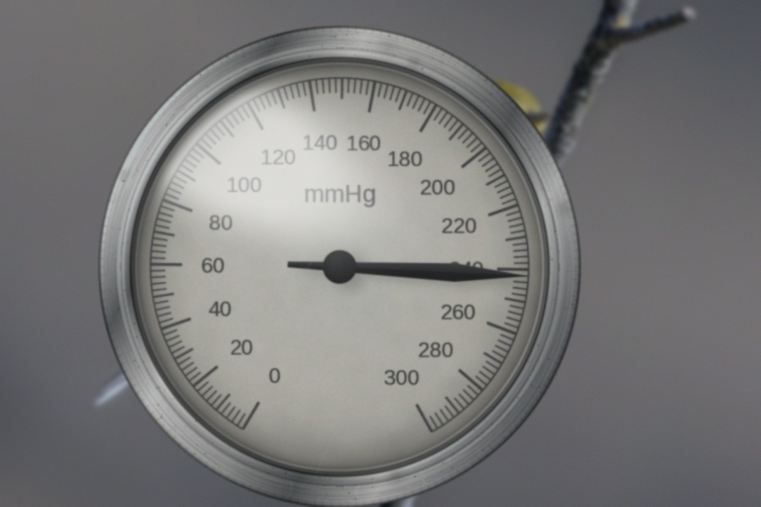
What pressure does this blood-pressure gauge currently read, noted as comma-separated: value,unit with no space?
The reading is 242,mmHg
